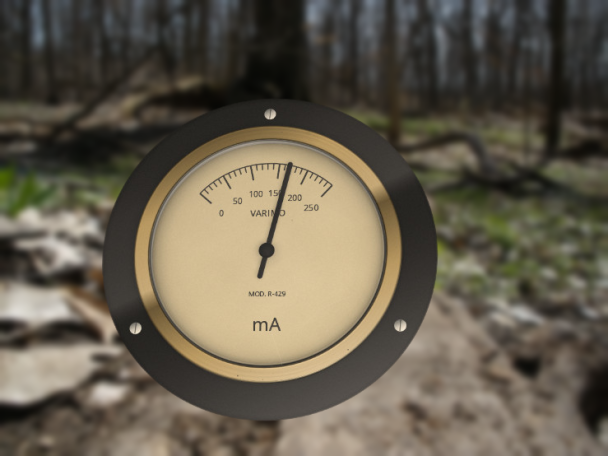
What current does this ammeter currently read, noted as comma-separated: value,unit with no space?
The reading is 170,mA
